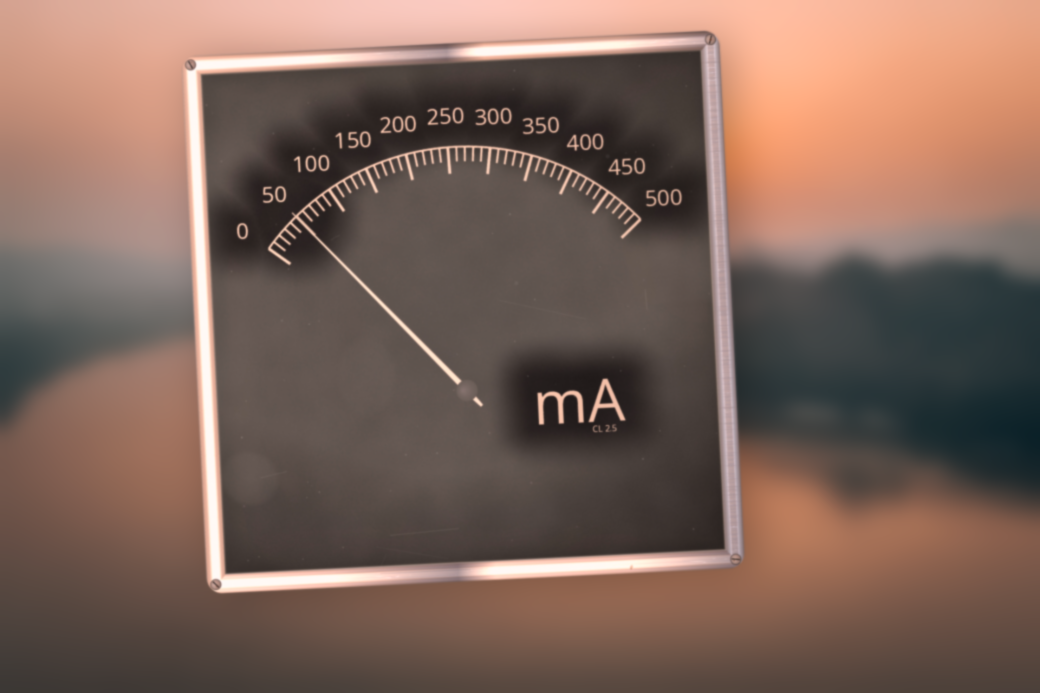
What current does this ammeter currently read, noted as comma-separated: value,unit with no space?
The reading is 50,mA
